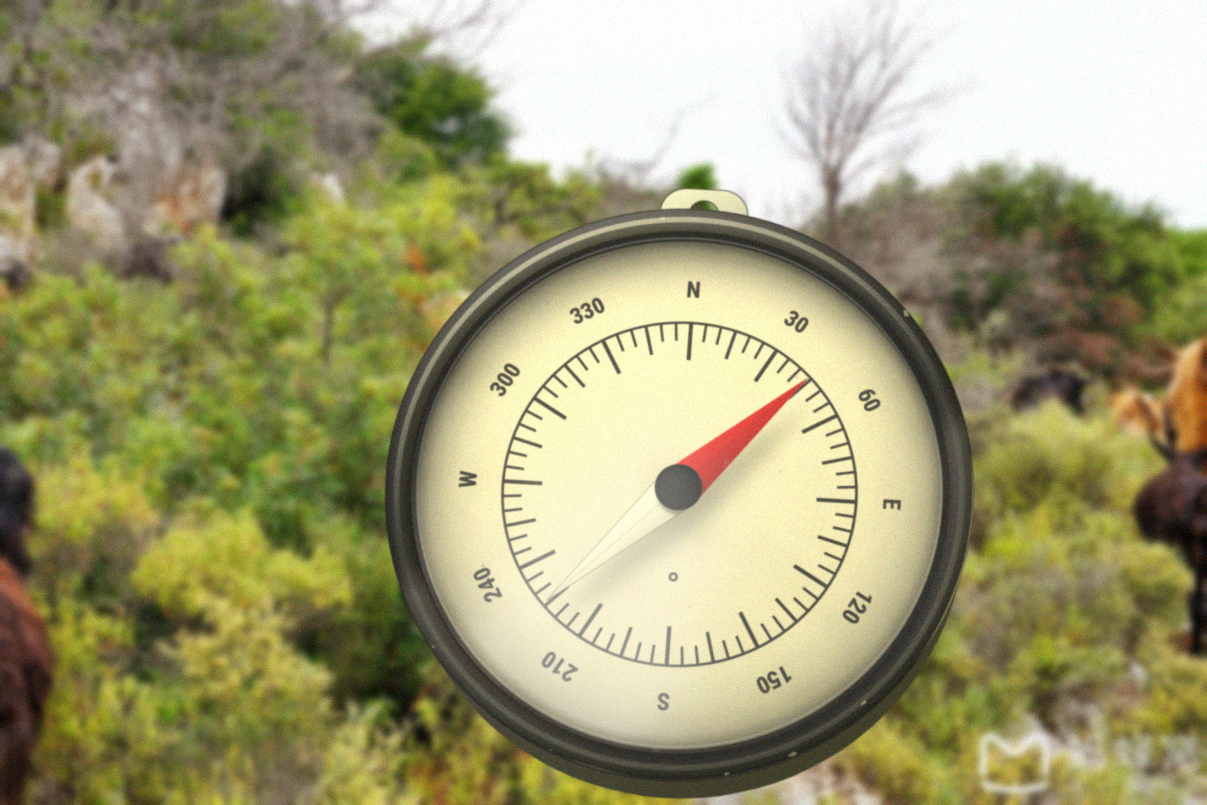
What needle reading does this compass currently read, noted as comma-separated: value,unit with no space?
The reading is 45,°
